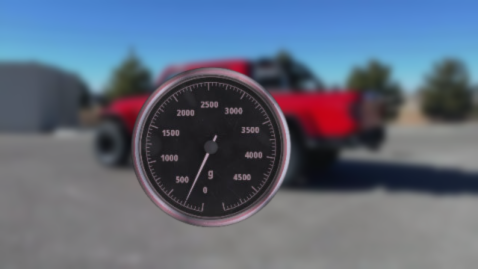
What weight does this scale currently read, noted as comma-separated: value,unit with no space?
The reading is 250,g
